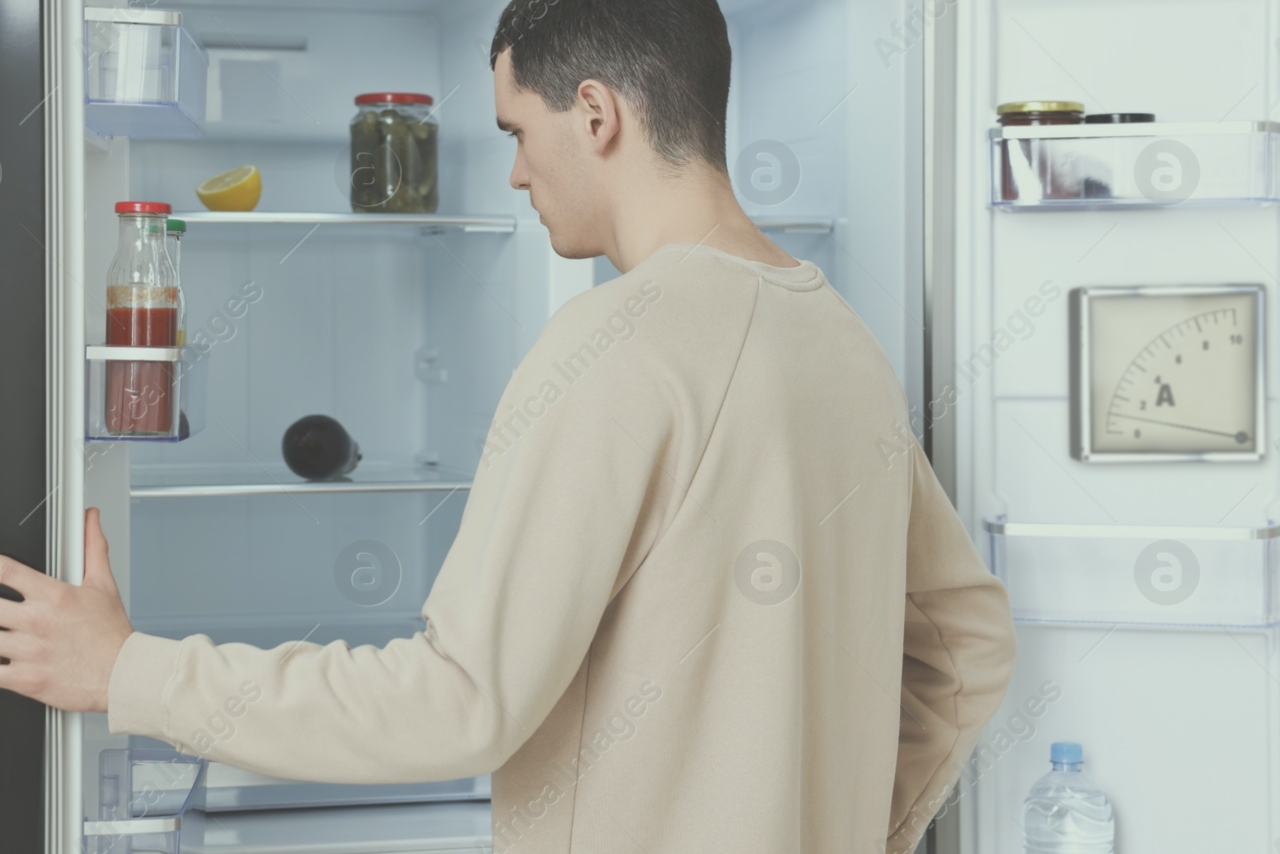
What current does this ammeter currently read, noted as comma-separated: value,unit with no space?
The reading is 1,A
